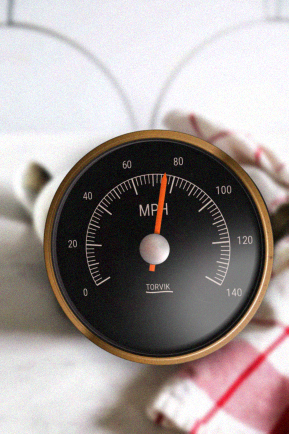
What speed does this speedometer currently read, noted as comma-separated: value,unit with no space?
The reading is 76,mph
